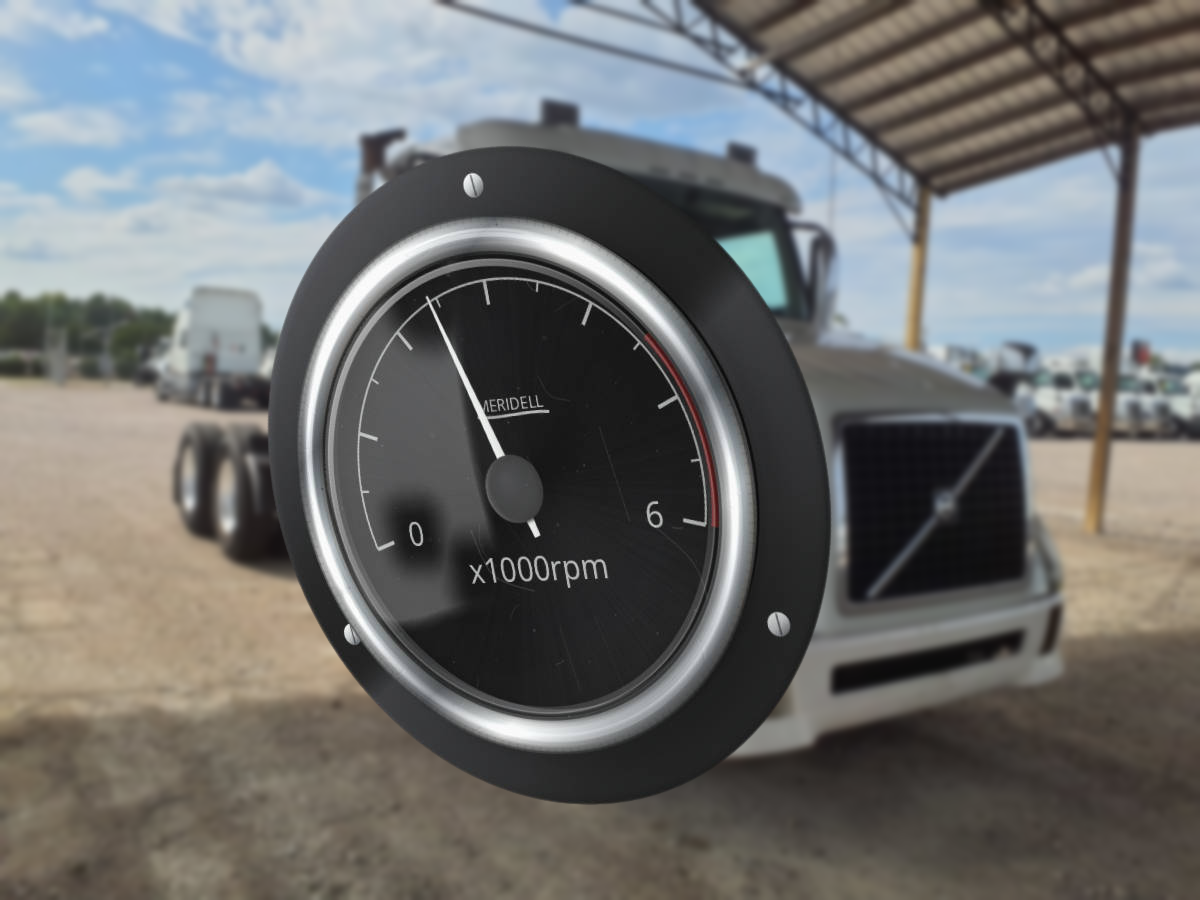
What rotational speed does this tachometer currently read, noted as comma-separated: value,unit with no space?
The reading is 2500,rpm
